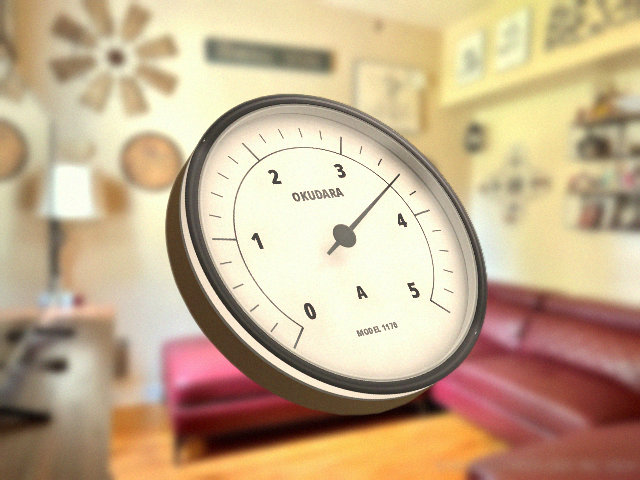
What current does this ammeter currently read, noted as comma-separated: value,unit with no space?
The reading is 3.6,A
